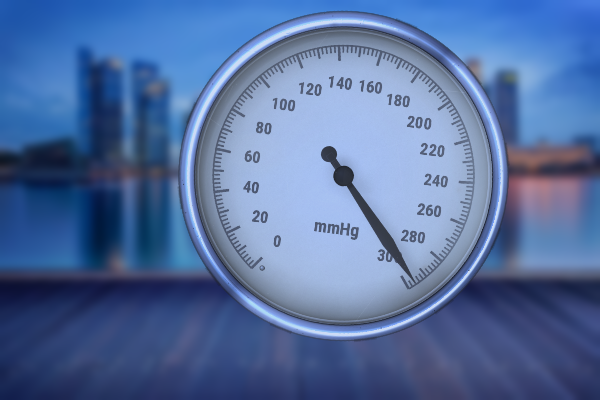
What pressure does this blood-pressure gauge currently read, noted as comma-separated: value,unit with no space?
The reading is 296,mmHg
